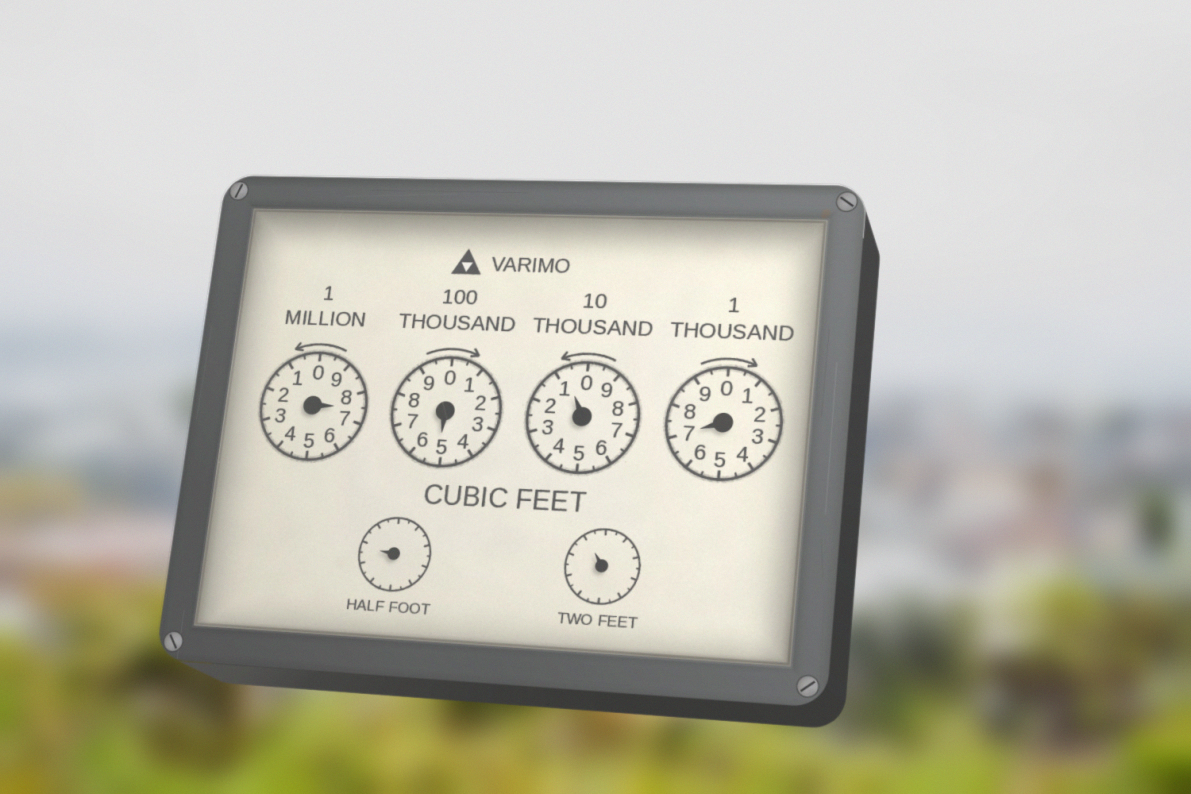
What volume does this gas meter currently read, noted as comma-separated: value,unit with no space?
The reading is 750700,ft³
